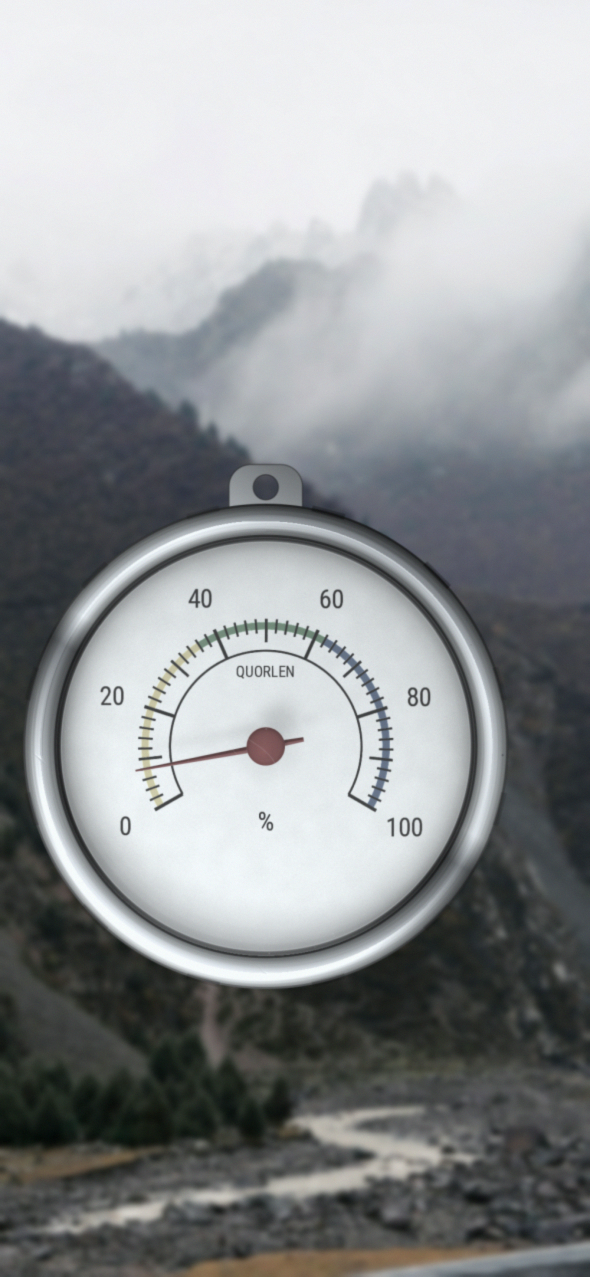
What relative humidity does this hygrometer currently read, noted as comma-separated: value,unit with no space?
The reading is 8,%
